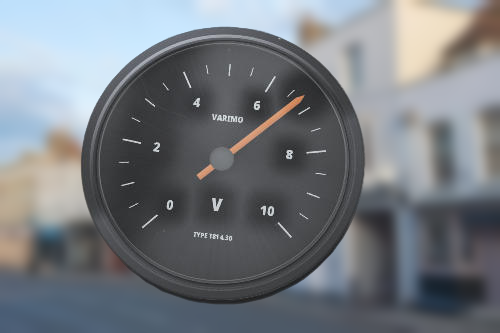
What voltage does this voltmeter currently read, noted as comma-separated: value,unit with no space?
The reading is 6.75,V
